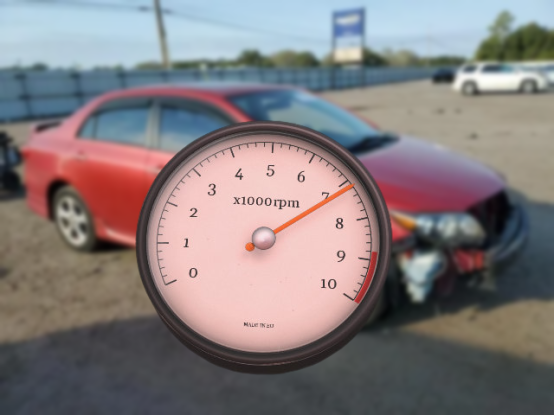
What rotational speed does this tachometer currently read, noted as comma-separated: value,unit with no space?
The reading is 7200,rpm
